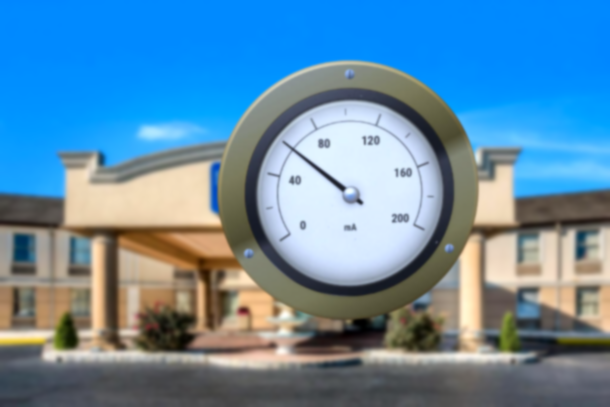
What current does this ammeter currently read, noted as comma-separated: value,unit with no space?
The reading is 60,mA
